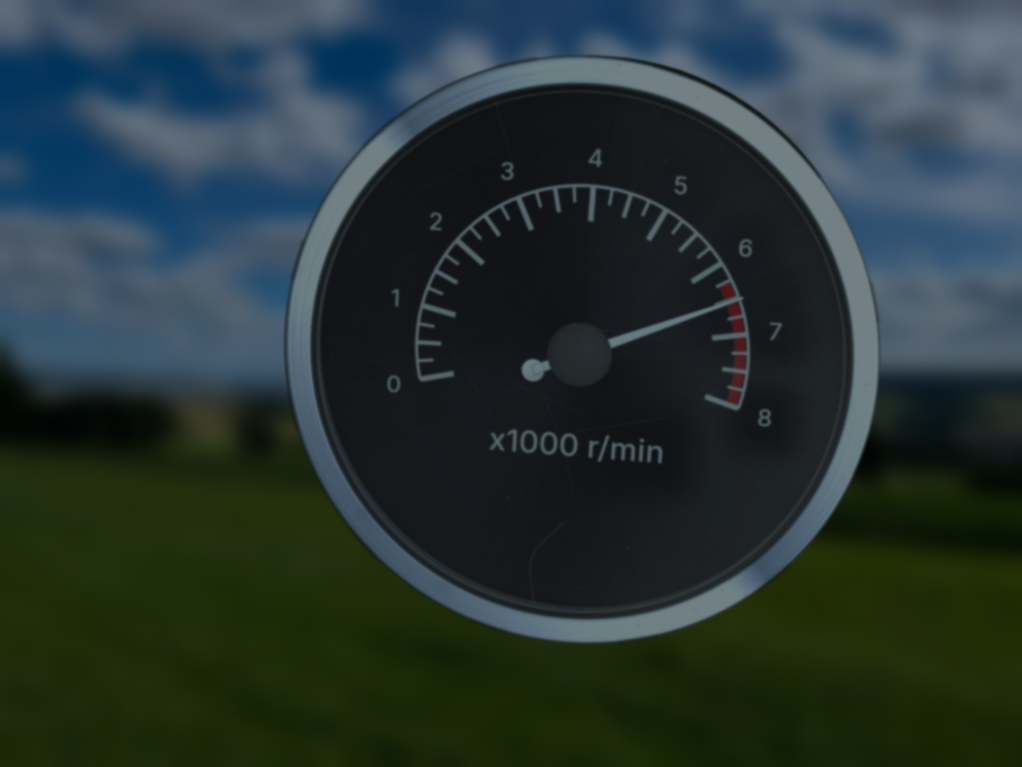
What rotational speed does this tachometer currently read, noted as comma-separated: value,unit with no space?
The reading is 6500,rpm
